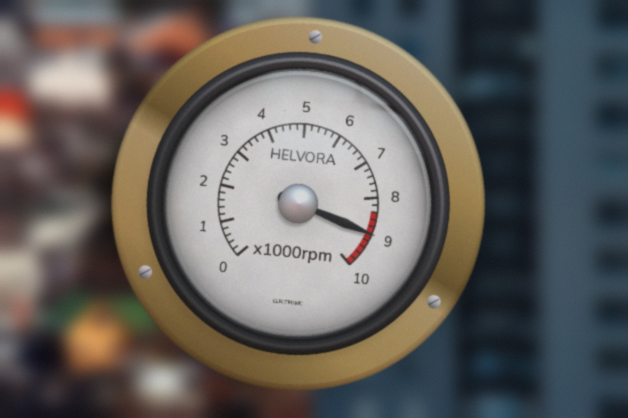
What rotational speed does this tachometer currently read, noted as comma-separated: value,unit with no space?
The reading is 9000,rpm
